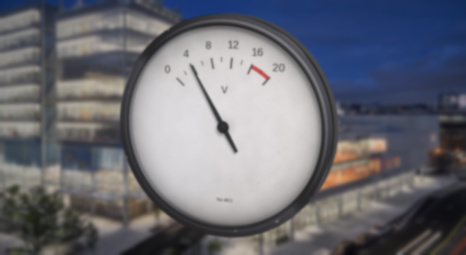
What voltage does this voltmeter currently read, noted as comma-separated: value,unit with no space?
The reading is 4,V
